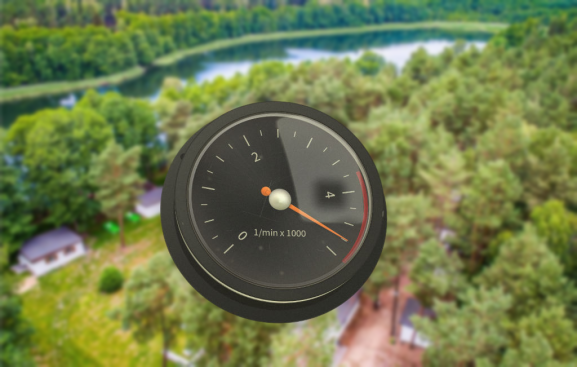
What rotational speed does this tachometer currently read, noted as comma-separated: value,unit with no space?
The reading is 4750,rpm
